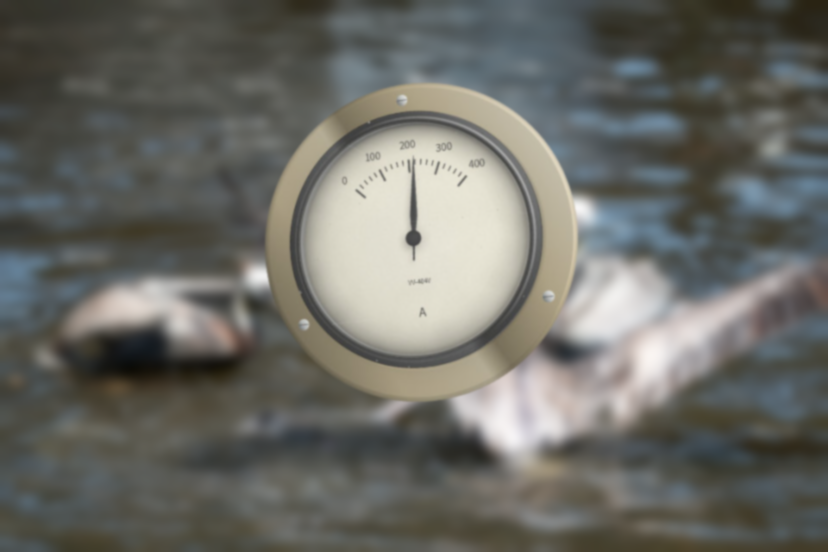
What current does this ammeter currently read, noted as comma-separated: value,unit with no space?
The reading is 220,A
